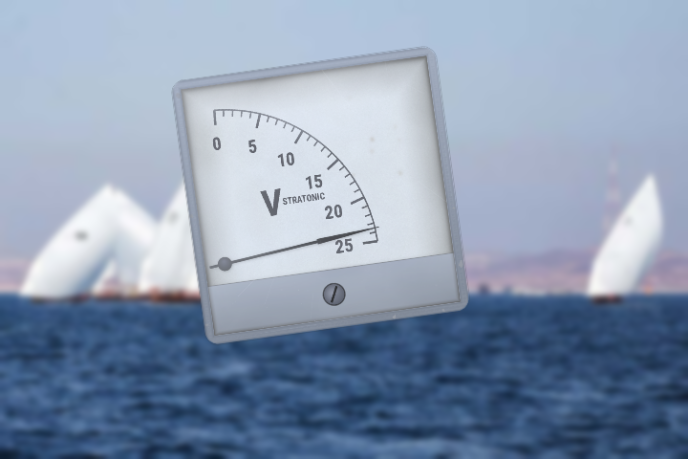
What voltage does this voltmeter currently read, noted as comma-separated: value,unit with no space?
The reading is 23.5,V
